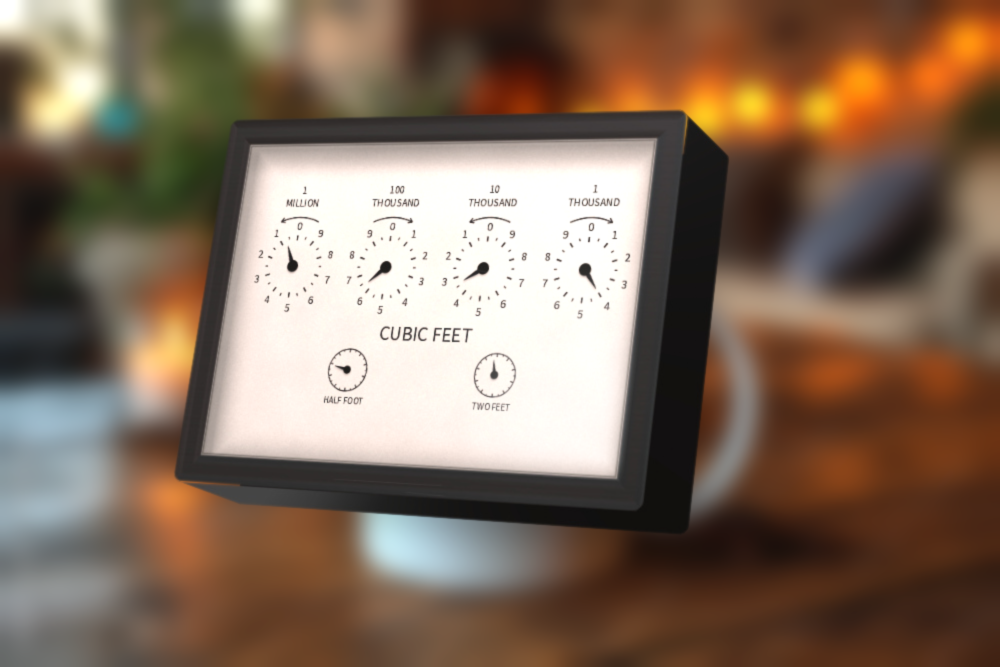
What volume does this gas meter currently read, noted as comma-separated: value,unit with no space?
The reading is 63400,ft³
